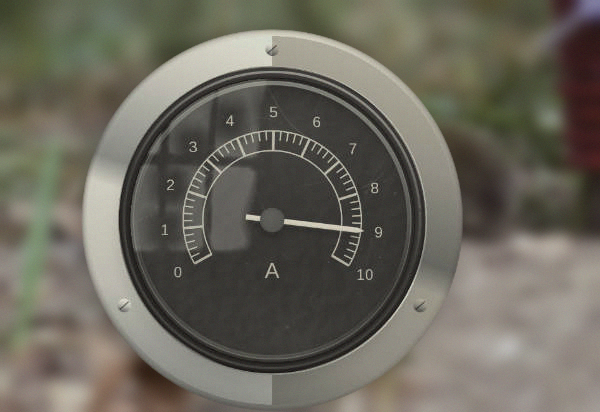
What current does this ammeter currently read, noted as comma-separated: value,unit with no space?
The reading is 9,A
